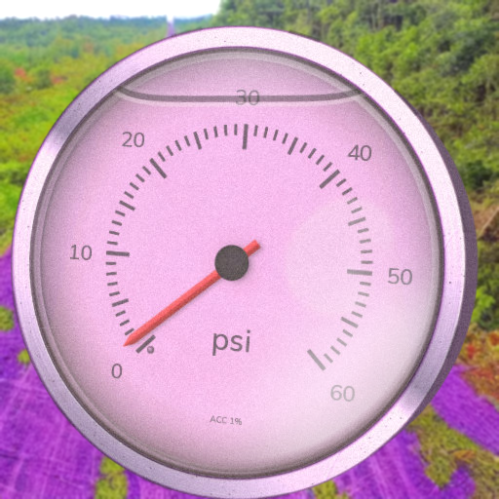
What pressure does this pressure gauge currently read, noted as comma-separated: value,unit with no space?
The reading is 1,psi
